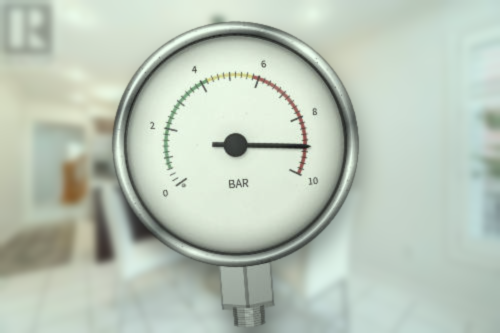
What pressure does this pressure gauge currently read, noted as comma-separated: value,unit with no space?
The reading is 9,bar
